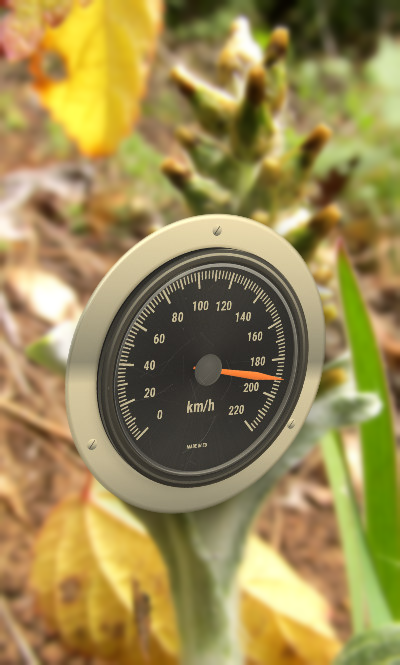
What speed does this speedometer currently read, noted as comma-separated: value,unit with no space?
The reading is 190,km/h
